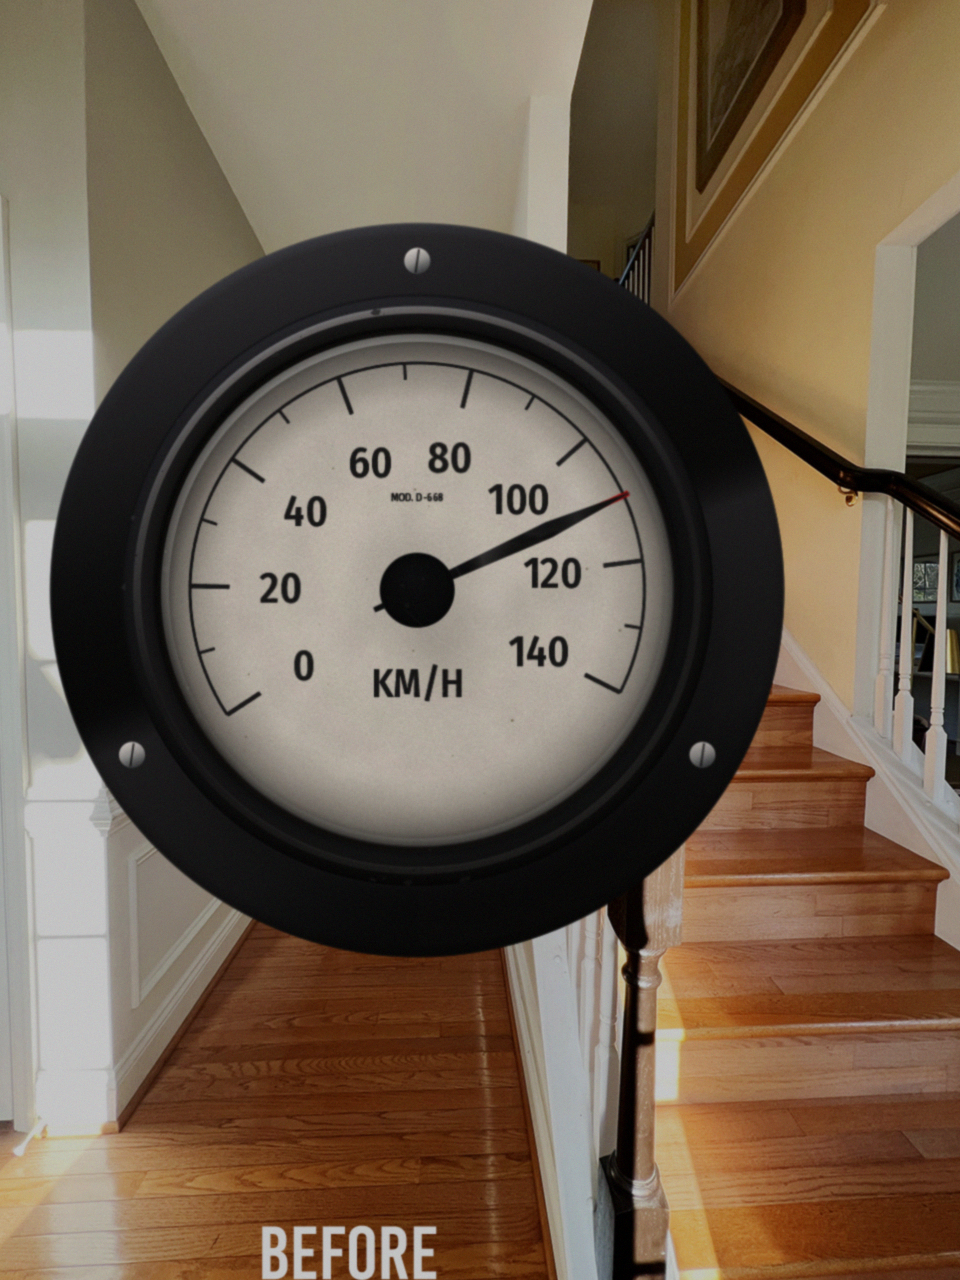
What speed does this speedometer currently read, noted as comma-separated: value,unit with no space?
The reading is 110,km/h
